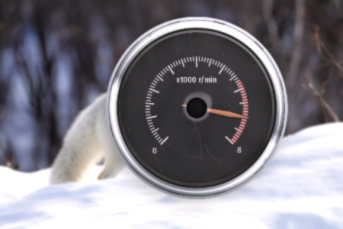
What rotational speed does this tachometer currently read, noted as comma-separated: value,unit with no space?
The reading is 7000,rpm
